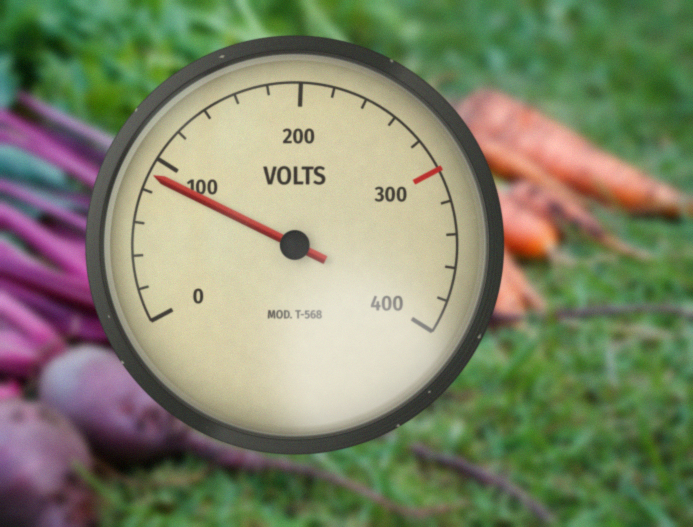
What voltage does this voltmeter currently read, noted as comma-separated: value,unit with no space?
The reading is 90,V
